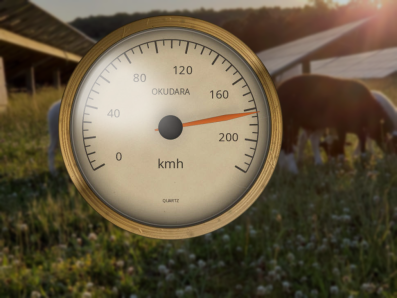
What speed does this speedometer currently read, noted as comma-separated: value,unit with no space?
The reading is 182.5,km/h
